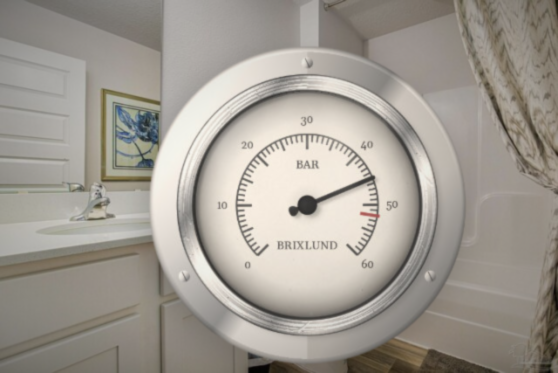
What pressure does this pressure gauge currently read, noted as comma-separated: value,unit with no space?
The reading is 45,bar
